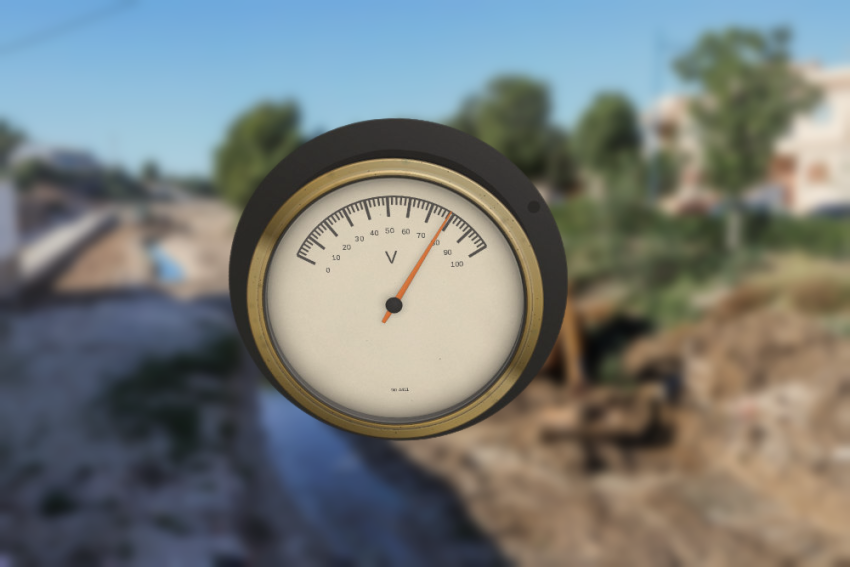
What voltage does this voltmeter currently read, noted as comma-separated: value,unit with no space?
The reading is 78,V
